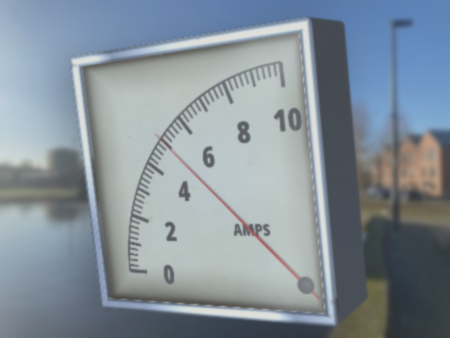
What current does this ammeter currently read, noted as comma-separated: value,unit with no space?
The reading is 5,A
